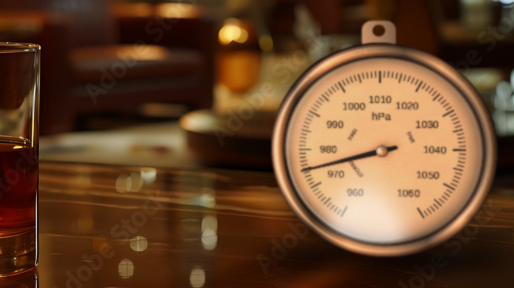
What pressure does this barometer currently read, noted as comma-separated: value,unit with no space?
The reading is 975,hPa
